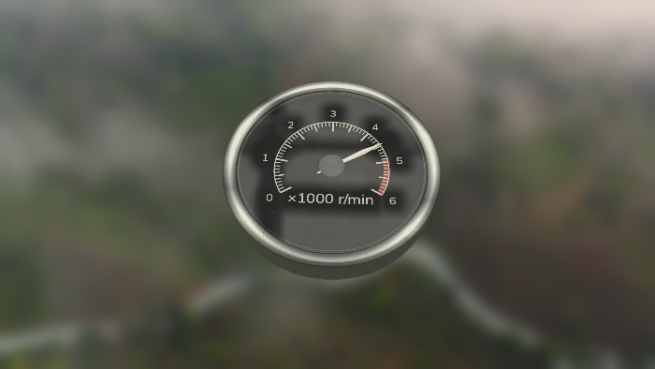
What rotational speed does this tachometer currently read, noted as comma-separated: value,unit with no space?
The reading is 4500,rpm
